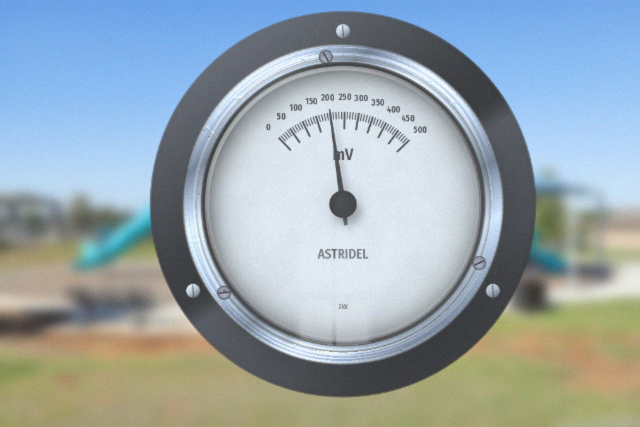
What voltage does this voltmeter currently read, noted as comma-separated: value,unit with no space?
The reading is 200,mV
